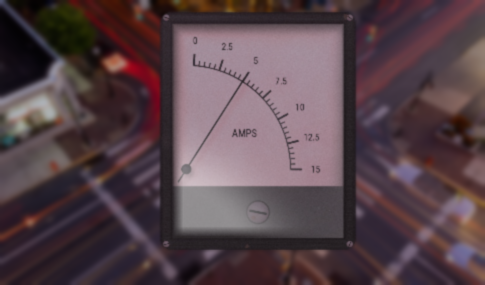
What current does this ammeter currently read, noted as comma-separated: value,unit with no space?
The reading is 5,A
